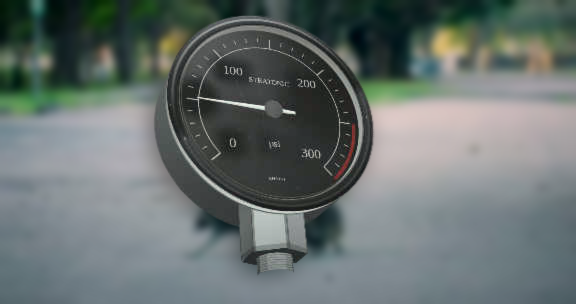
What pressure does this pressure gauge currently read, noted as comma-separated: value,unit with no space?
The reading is 50,psi
